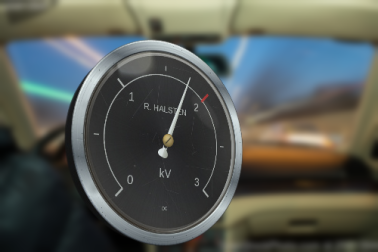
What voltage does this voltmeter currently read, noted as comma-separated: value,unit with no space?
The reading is 1.75,kV
